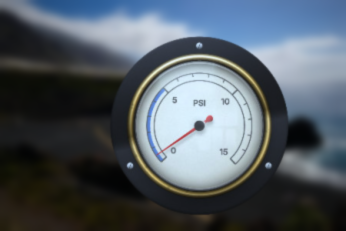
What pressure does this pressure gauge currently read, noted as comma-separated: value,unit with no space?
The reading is 0.5,psi
